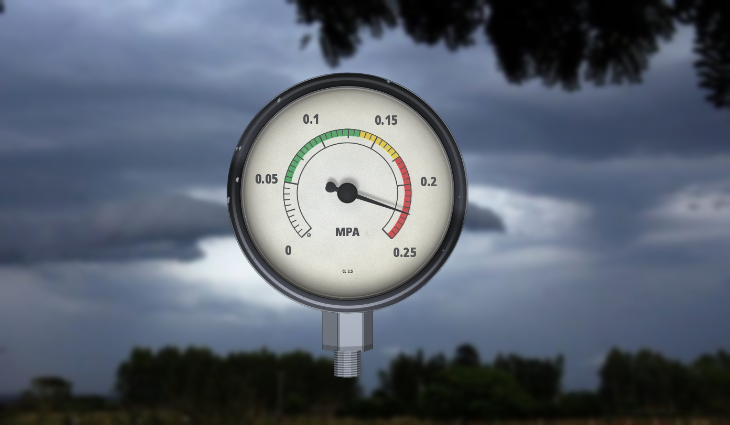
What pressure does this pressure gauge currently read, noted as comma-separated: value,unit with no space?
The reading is 0.225,MPa
